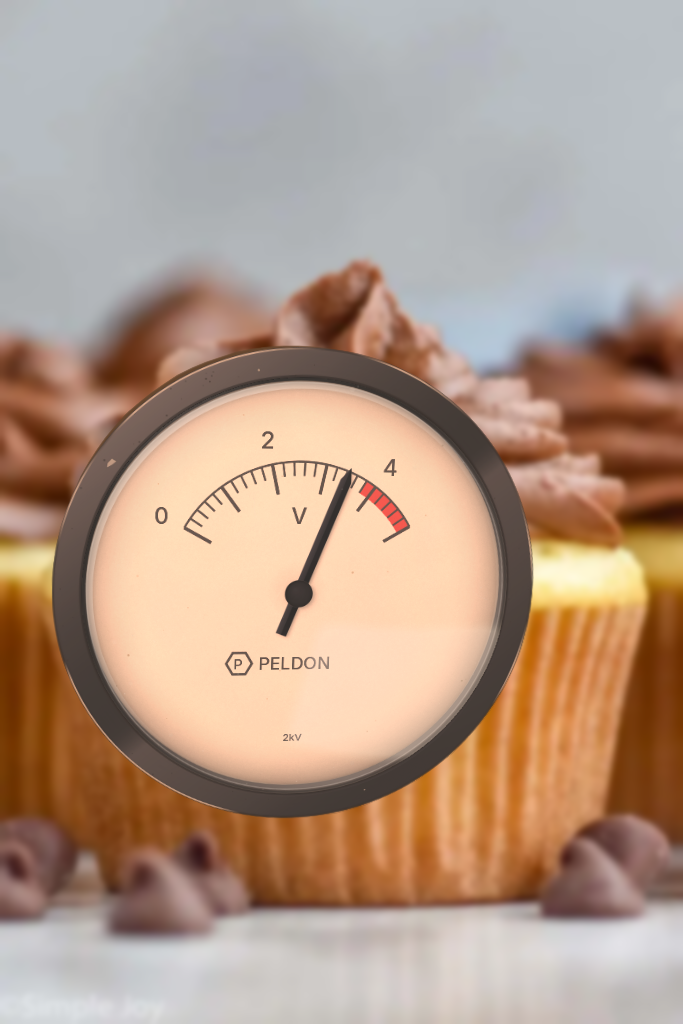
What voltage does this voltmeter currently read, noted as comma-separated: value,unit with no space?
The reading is 3.4,V
